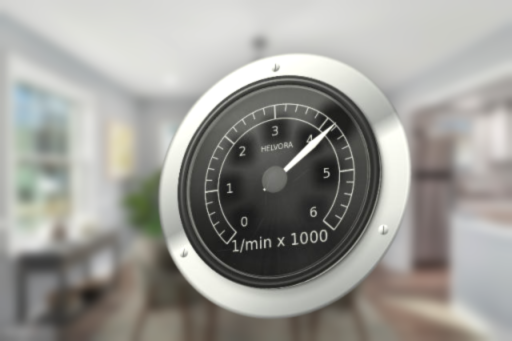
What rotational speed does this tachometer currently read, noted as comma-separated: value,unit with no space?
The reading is 4200,rpm
